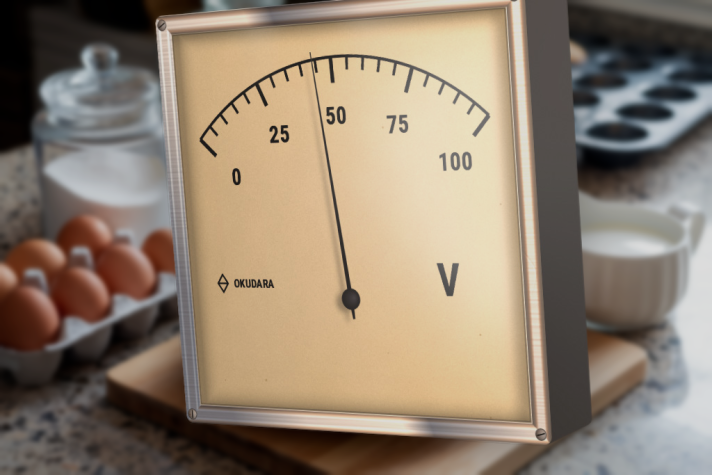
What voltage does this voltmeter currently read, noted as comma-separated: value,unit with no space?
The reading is 45,V
